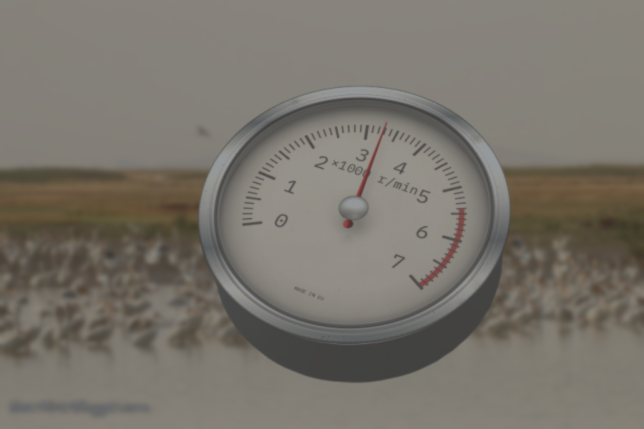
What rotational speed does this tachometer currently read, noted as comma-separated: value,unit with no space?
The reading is 3300,rpm
